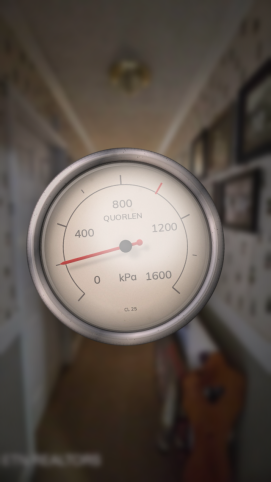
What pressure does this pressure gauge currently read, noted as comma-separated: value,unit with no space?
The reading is 200,kPa
